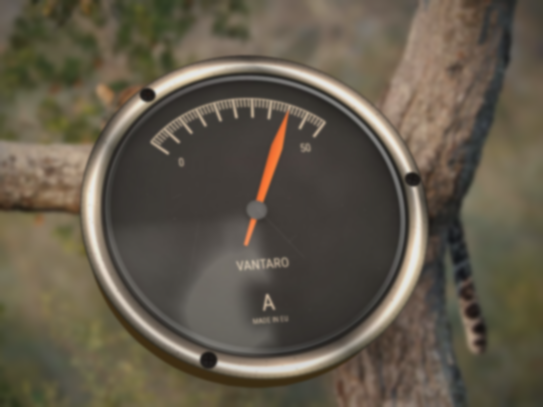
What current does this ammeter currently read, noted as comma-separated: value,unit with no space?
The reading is 40,A
